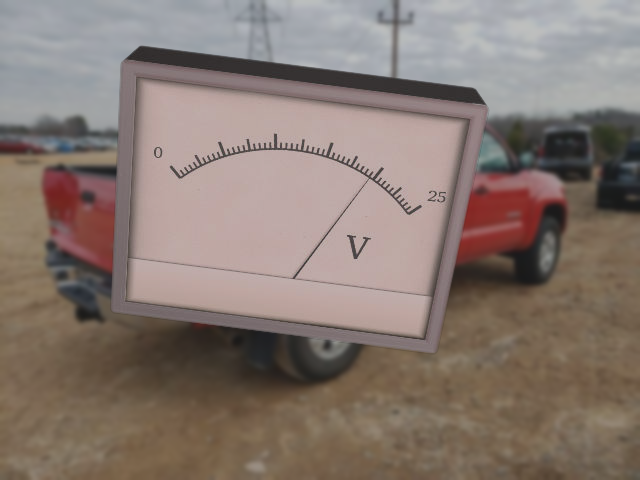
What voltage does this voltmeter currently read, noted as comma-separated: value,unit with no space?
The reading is 19.5,V
